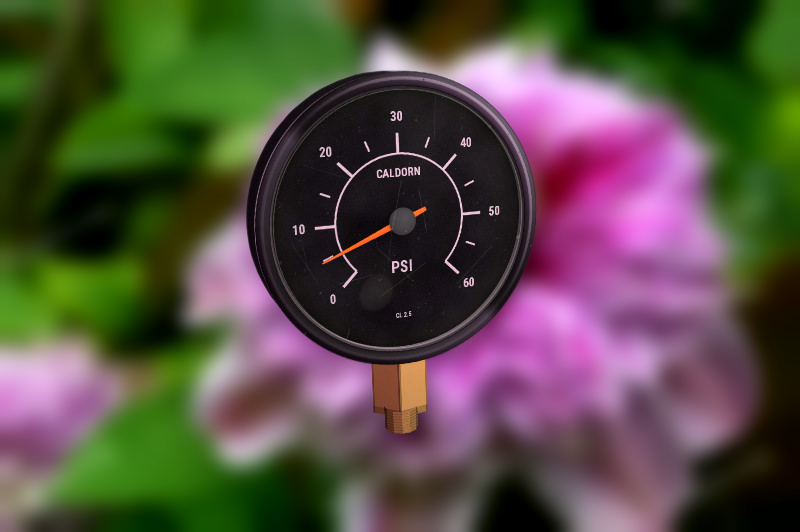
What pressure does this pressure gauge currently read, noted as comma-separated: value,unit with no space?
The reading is 5,psi
